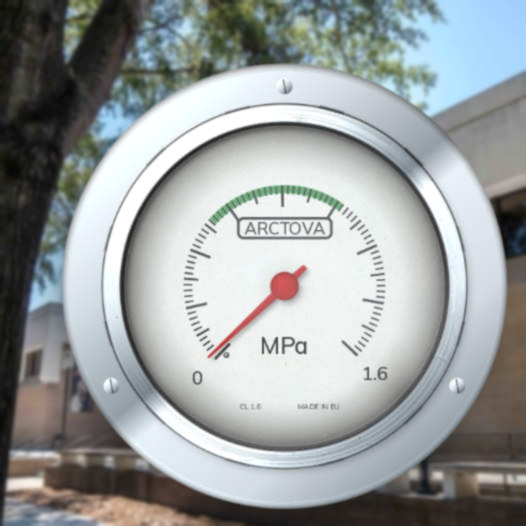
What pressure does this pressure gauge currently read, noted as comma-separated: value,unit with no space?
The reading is 0.02,MPa
